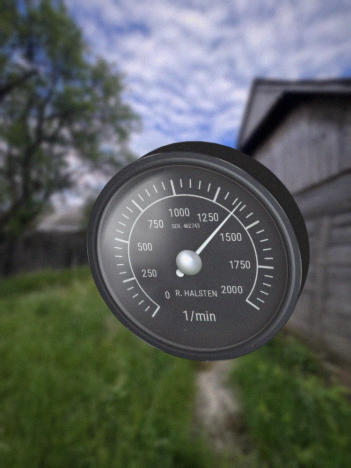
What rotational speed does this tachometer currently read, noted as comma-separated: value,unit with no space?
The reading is 1375,rpm
